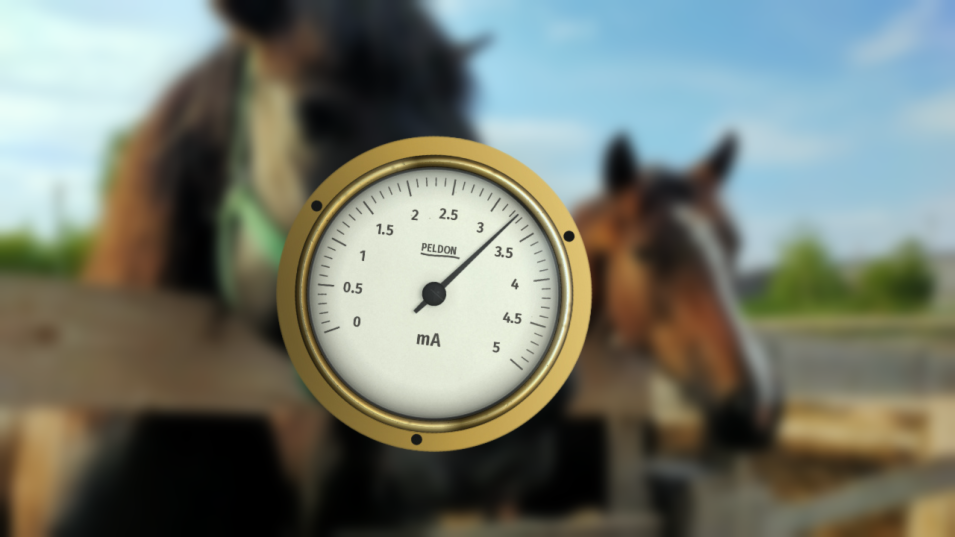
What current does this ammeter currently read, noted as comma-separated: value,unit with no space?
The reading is 3.25,mA
